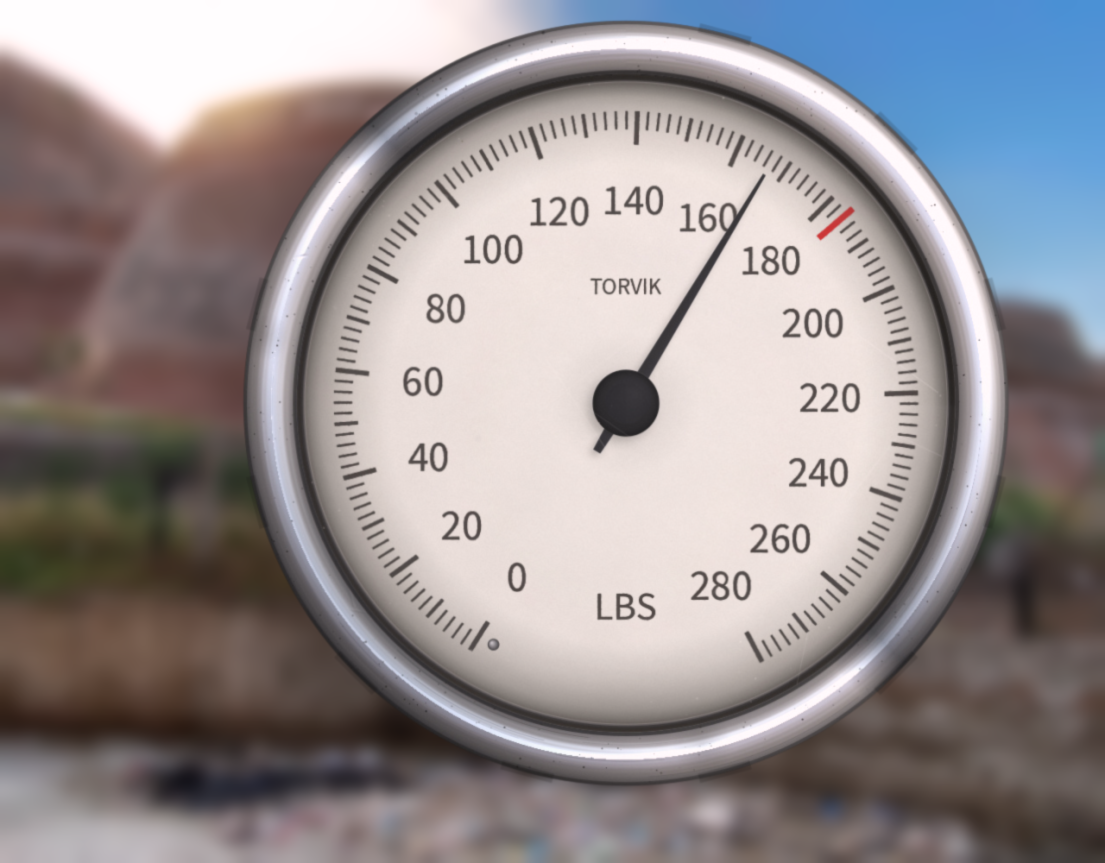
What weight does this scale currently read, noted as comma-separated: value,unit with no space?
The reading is 167,lb
